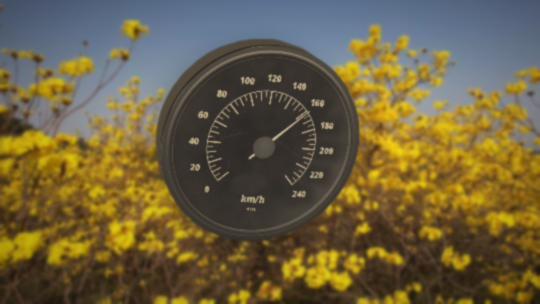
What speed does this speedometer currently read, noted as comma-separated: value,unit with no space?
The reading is 160,km/h
